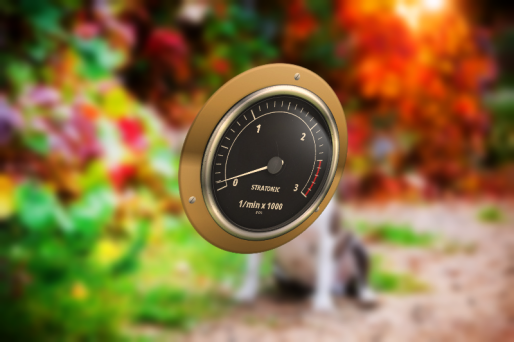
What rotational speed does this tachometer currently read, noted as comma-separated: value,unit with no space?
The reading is 100,rpm
